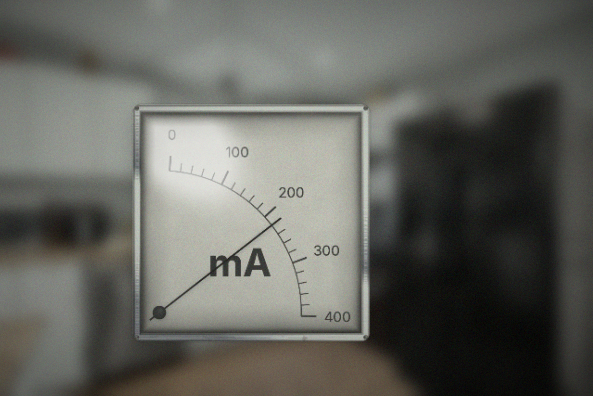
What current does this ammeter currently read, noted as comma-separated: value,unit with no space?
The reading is 220,mA
